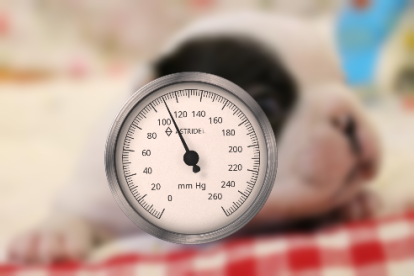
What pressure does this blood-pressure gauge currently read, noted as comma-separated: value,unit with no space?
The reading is 110,mmHg
